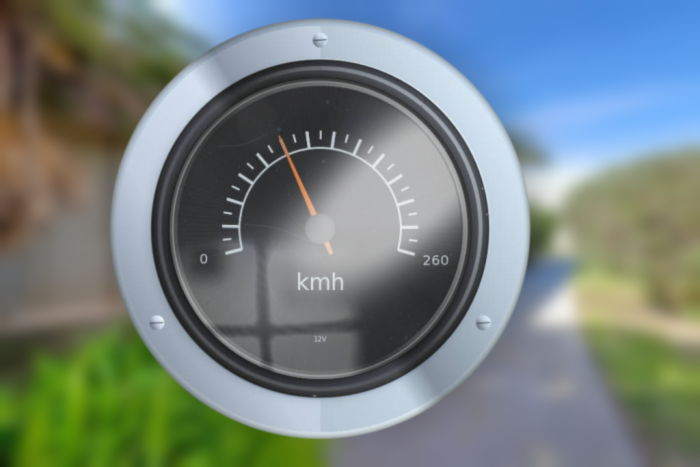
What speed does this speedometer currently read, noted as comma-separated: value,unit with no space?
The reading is 100,km/h
